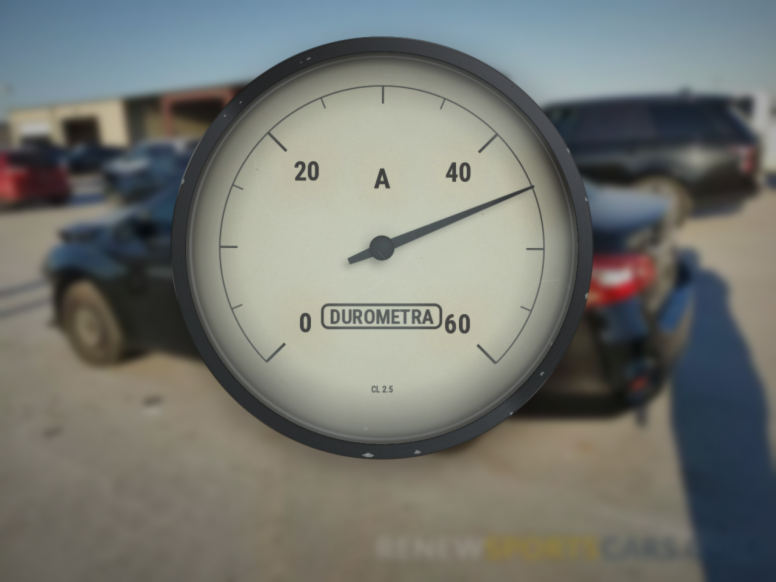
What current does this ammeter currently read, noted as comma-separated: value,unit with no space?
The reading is 45,A
